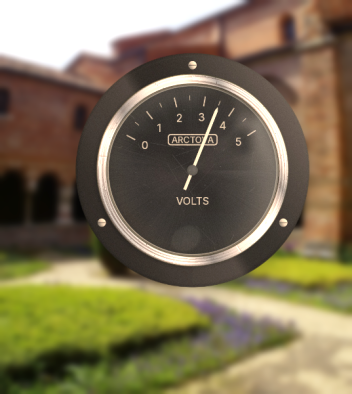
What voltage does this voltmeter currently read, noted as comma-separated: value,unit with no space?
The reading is 3.5,V
